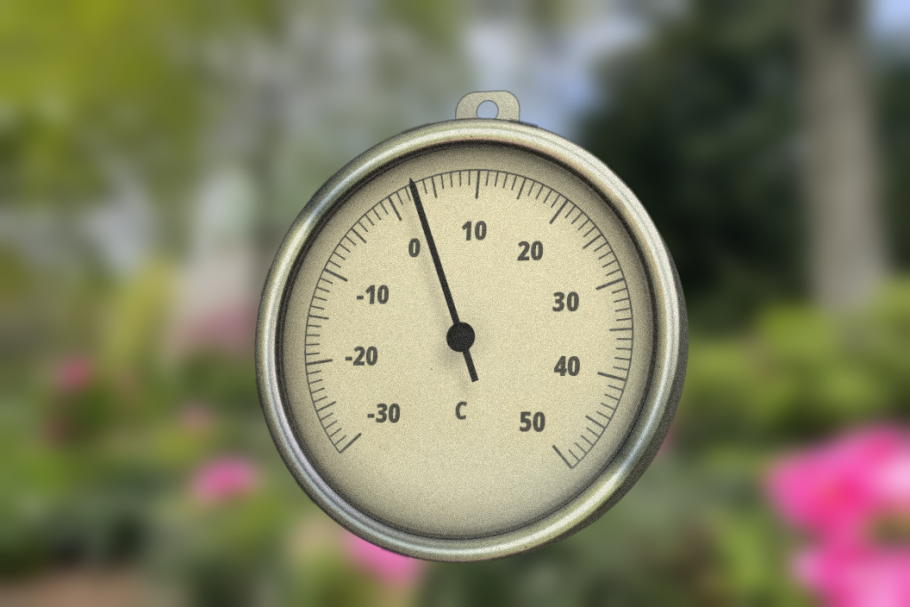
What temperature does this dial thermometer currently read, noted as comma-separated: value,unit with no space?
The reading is 3,°C
